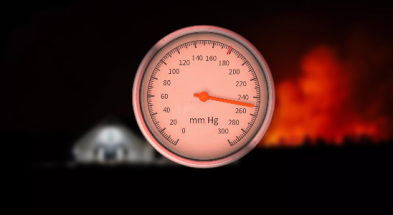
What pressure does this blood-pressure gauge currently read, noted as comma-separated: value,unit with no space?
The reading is 250,mmHg
